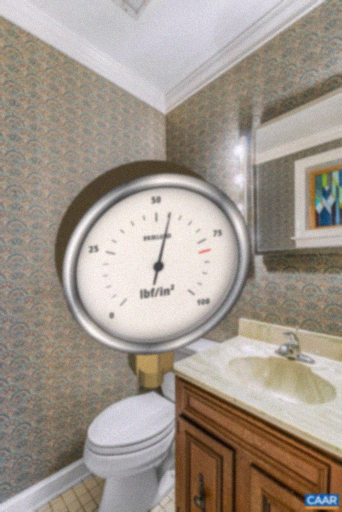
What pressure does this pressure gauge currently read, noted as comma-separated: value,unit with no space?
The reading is 55,psi
